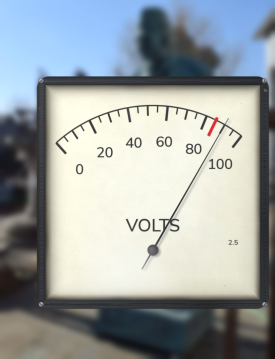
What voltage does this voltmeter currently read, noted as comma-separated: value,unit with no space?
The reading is 90,V
